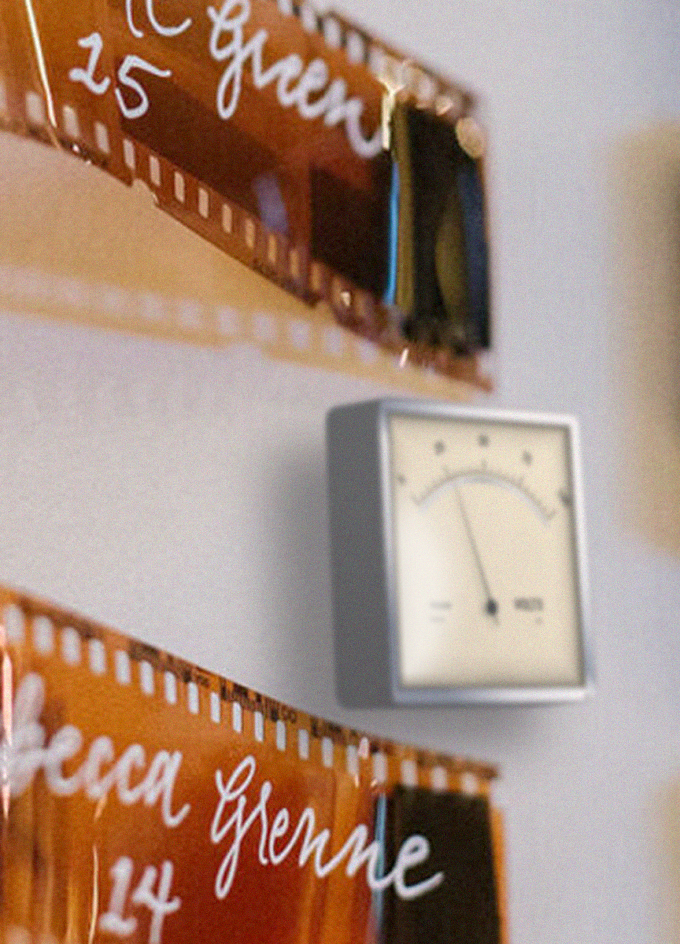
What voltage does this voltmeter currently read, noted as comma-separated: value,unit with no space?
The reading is 25,V
